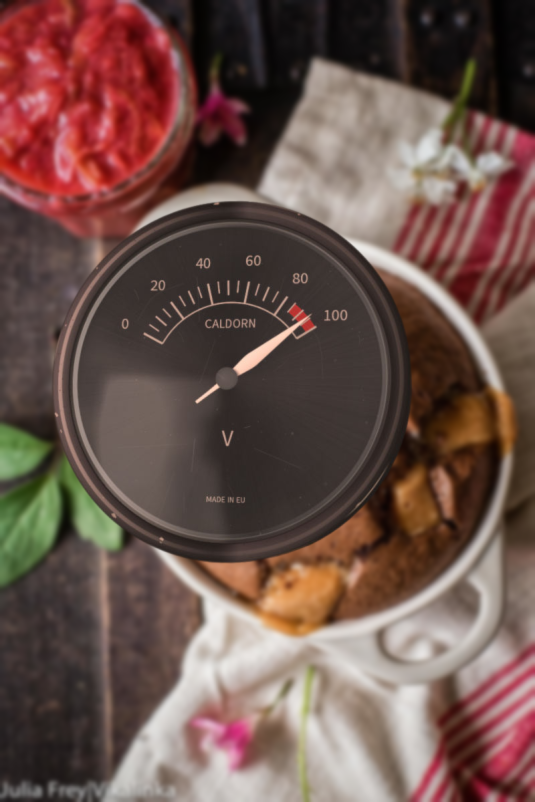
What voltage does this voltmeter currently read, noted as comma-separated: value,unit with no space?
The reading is 95,V
